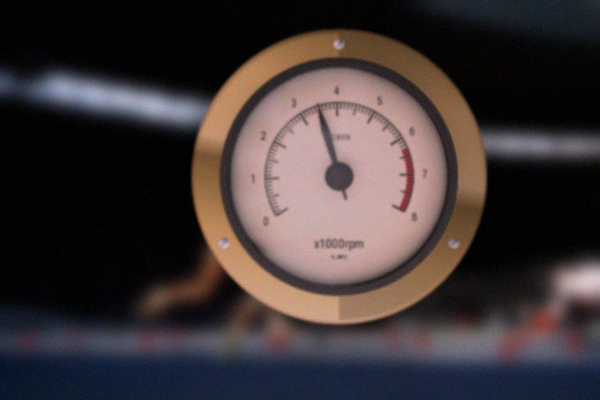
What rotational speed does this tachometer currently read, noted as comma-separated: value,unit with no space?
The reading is 3500,rpm
